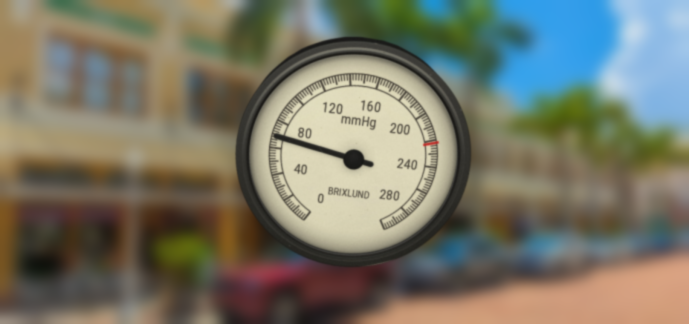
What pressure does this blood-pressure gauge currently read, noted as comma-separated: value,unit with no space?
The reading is 70,mmHg
